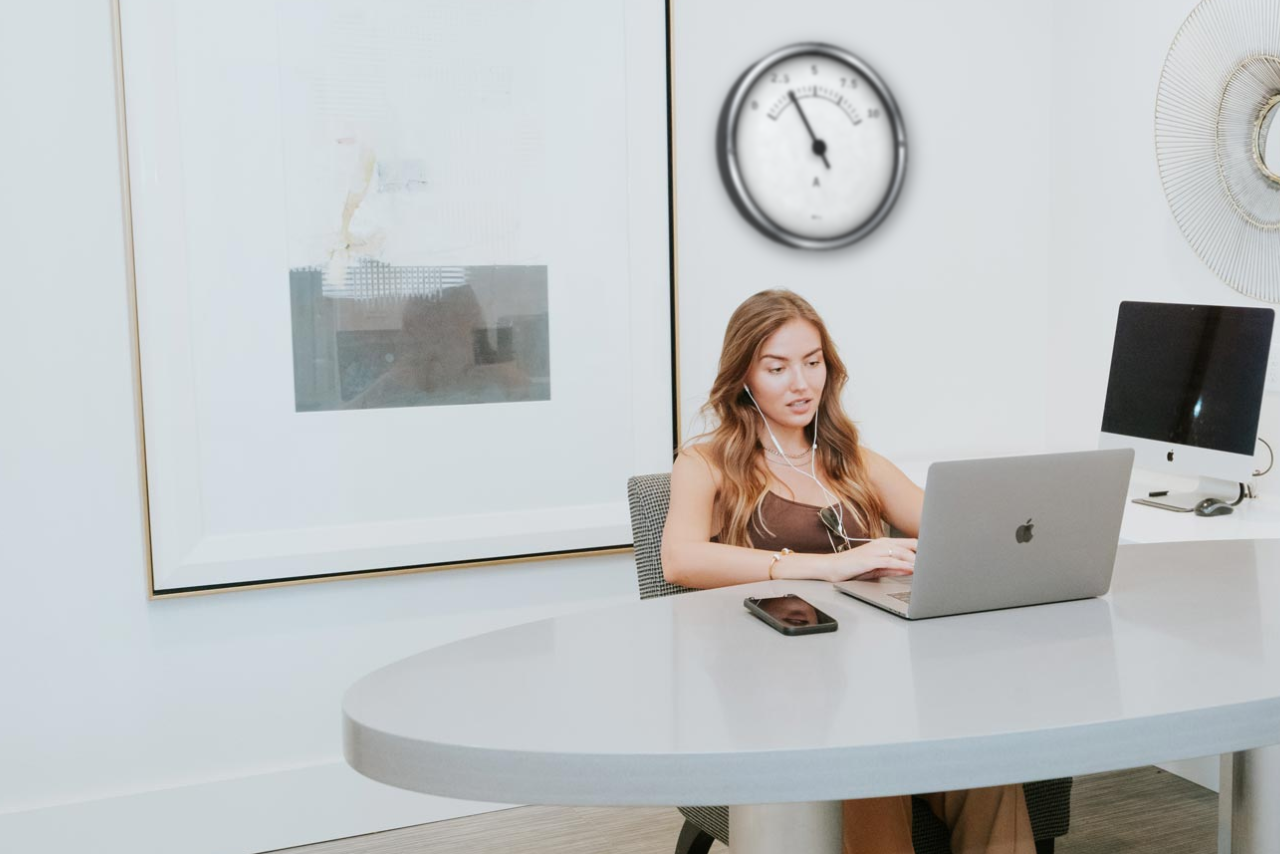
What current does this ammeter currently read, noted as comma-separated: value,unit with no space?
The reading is 2.5,A
